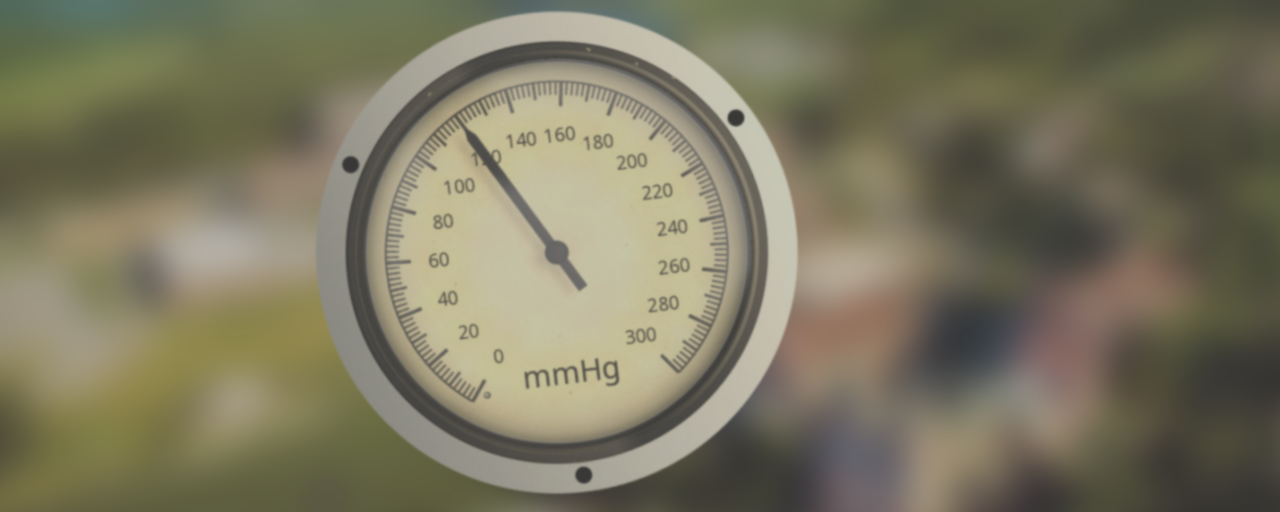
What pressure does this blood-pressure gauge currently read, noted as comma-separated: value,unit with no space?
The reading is 120,mmHg
